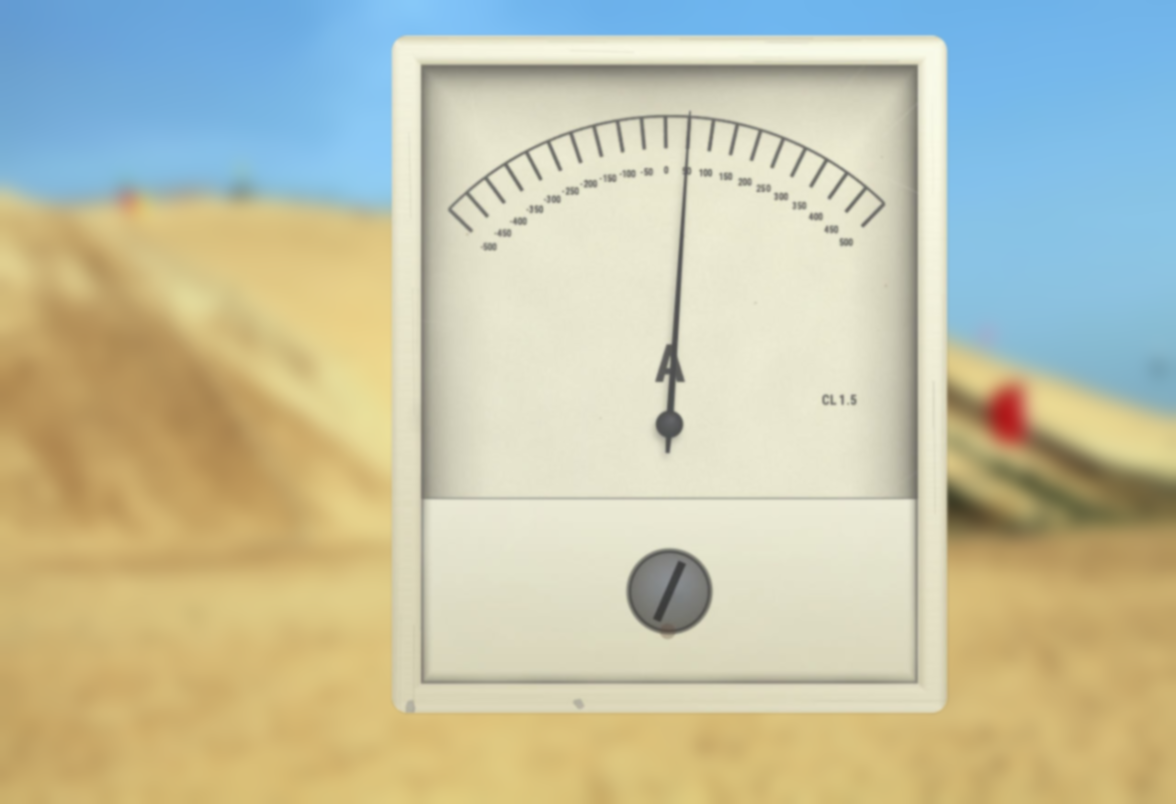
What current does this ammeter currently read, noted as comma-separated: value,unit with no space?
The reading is 50,A
